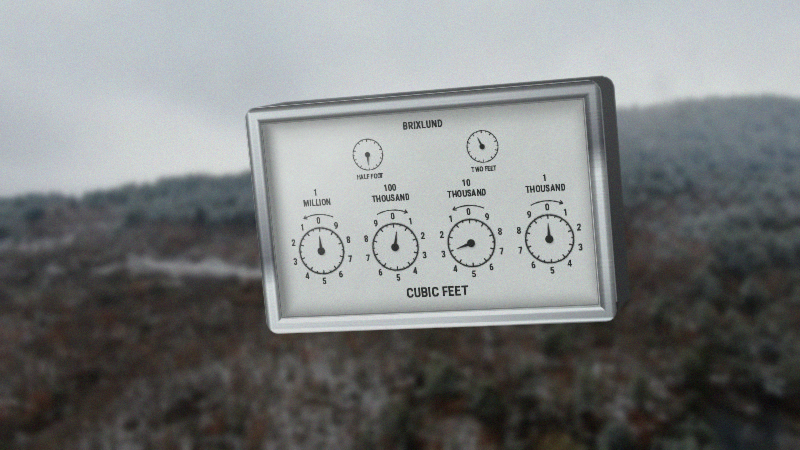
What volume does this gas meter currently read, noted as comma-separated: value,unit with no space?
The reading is 3000,ft³
